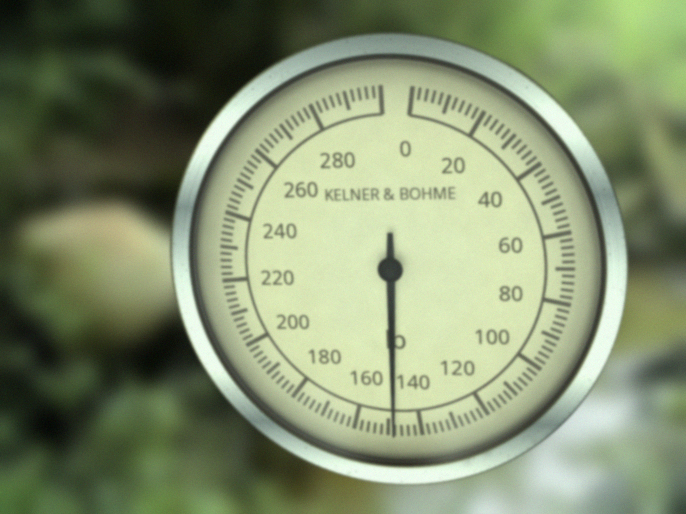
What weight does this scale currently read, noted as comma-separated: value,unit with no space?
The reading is 148,lb
